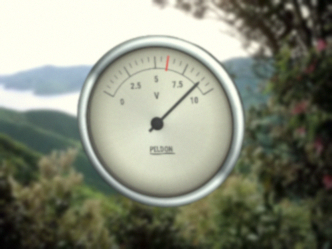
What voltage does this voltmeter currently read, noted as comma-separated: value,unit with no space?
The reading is 9,V
